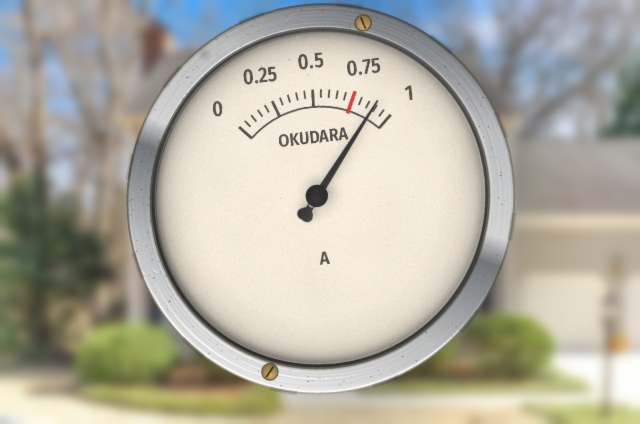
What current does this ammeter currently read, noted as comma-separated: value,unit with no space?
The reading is 0.9,A
